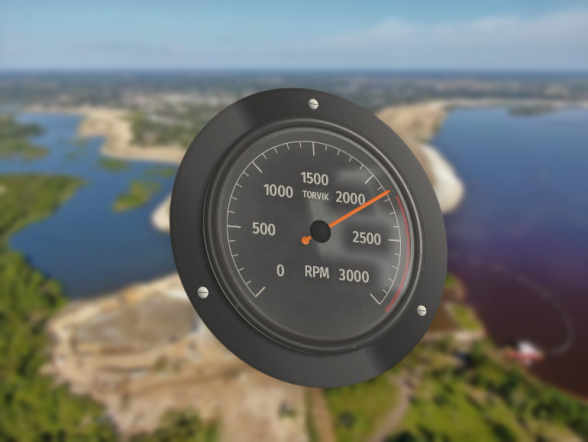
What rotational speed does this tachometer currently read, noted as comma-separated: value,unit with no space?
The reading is 2150,rpm
